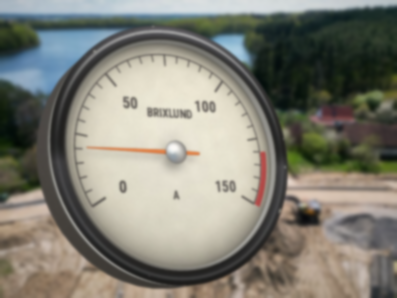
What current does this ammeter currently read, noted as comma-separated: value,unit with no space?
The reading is 20,A
